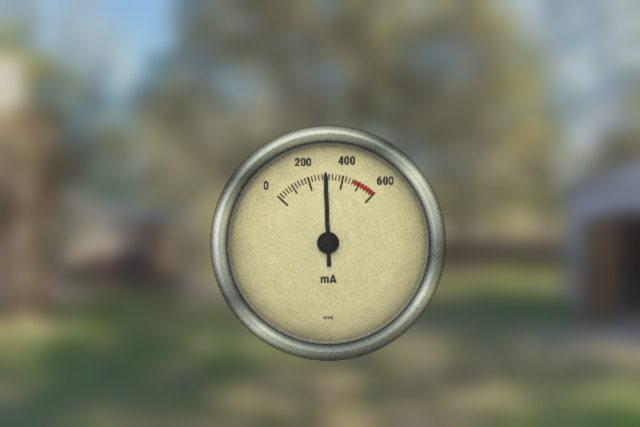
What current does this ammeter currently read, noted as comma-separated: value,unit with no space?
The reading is 300,mA
